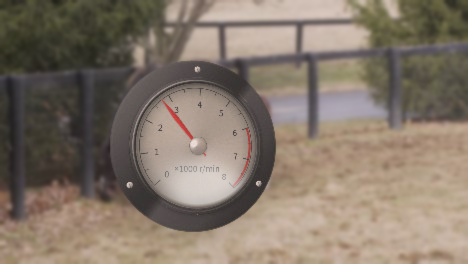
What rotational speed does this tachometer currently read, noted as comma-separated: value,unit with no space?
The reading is 2750,rpm
